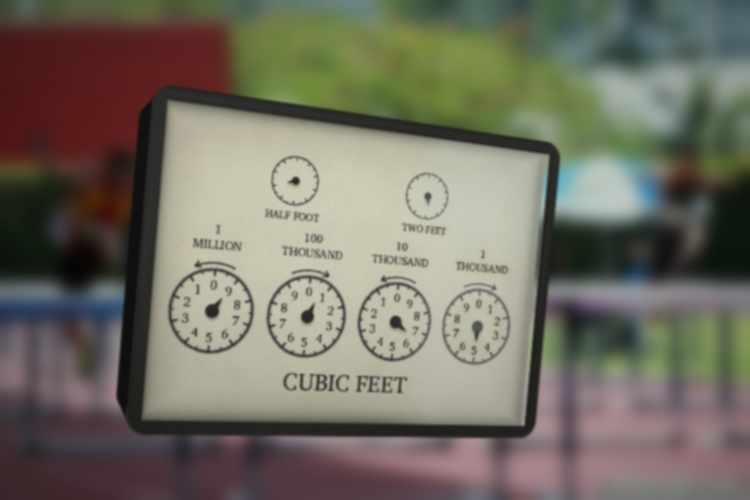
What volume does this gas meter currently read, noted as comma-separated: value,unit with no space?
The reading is 906500,ft³
